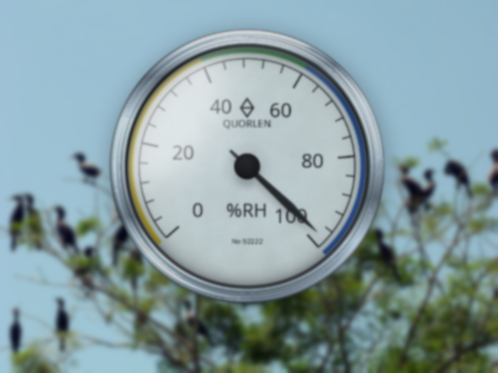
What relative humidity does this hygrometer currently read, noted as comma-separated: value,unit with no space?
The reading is 98,%
